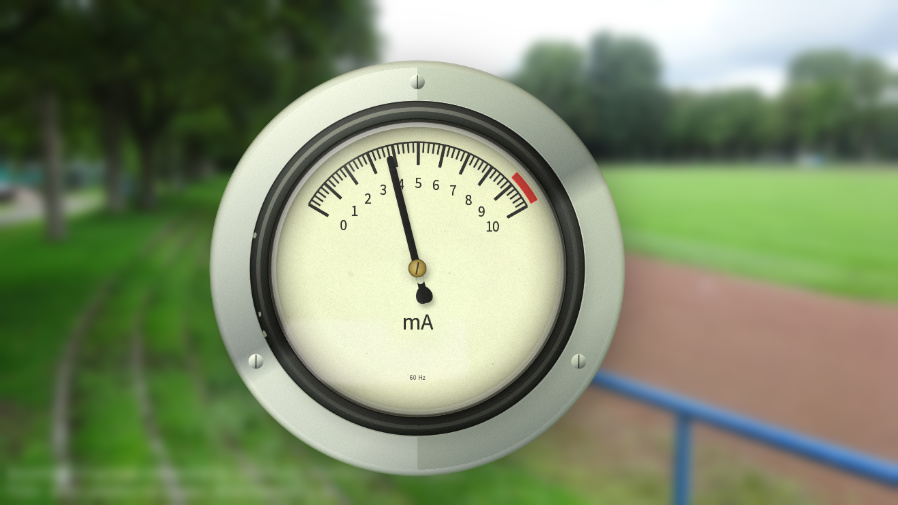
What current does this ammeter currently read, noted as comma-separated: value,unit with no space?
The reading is 3.8,mA
